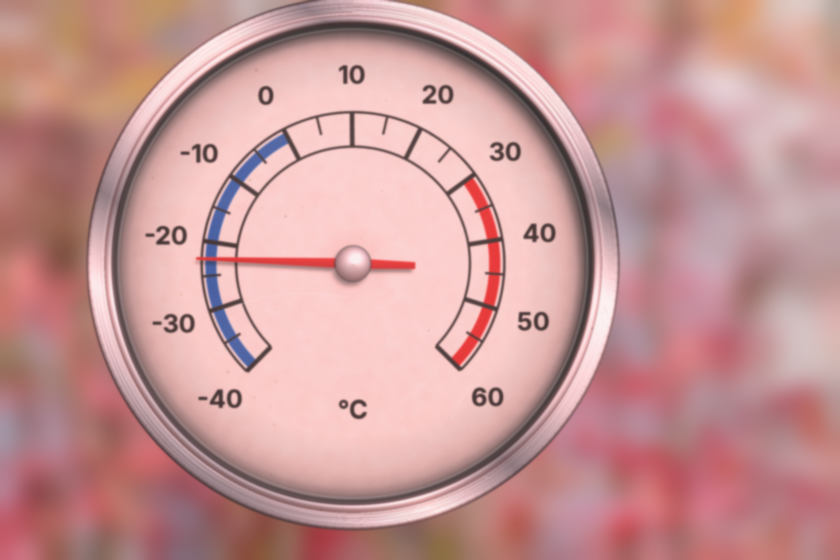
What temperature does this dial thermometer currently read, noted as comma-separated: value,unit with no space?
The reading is -22.5,°C
